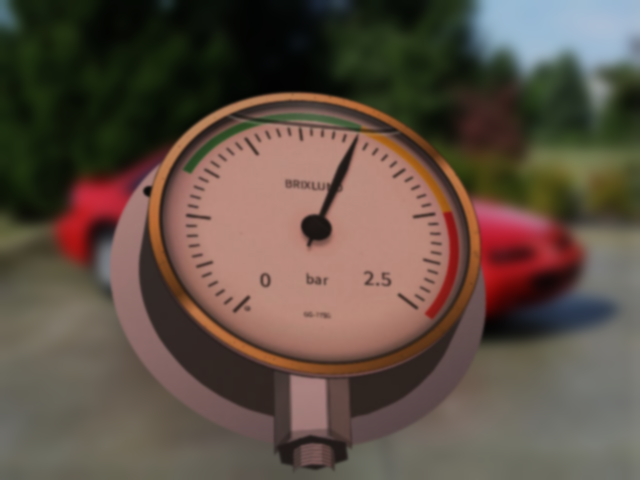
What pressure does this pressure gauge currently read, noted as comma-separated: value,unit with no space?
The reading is 1.5,bar
